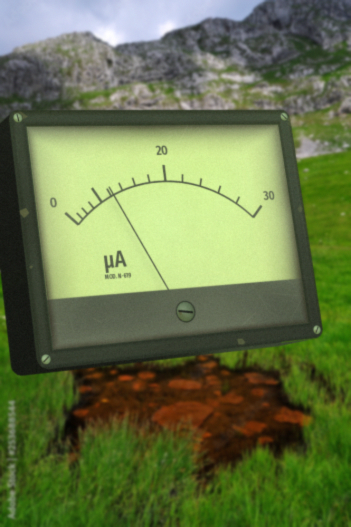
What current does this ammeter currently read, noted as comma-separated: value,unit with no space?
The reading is 12,µA
